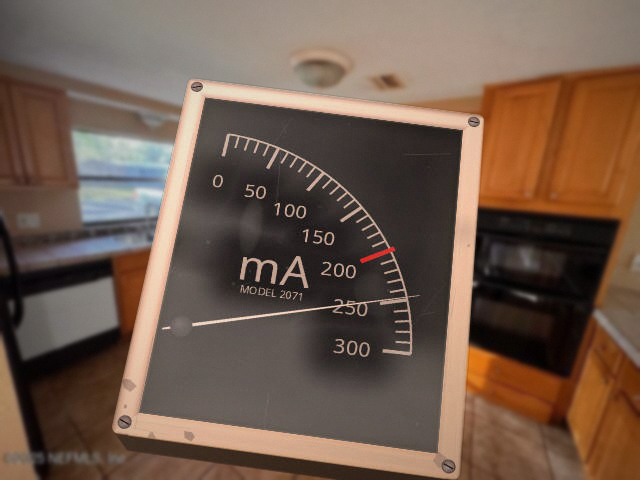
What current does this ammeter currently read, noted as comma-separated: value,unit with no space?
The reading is 250,mA
